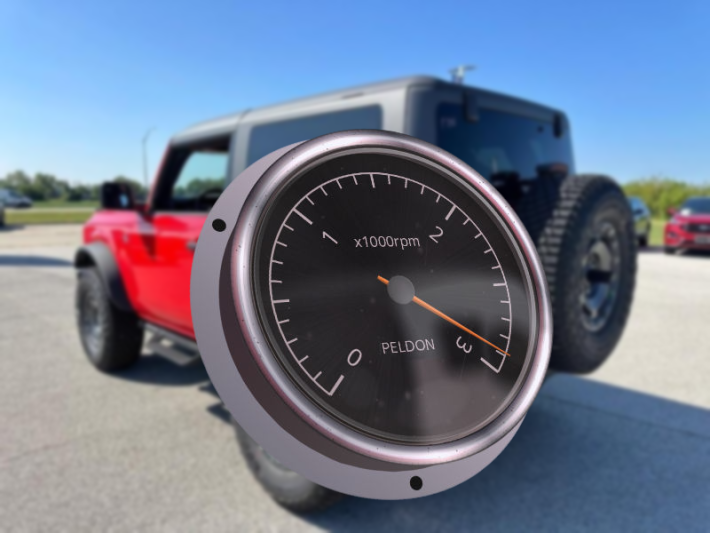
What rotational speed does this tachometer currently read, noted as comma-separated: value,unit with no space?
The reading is 2900,rpm
